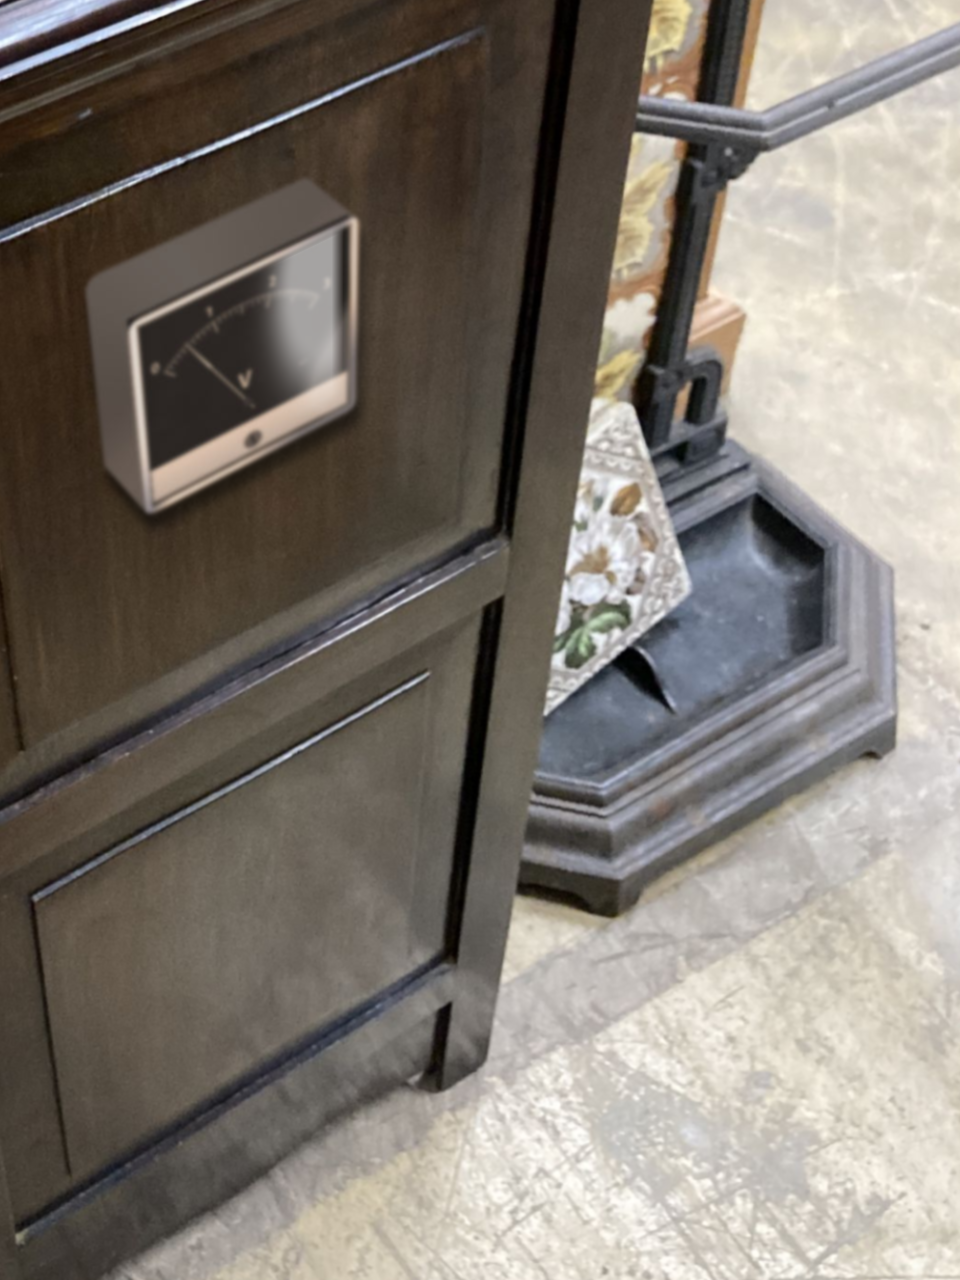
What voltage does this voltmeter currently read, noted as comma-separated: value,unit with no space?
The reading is 0.5,V
